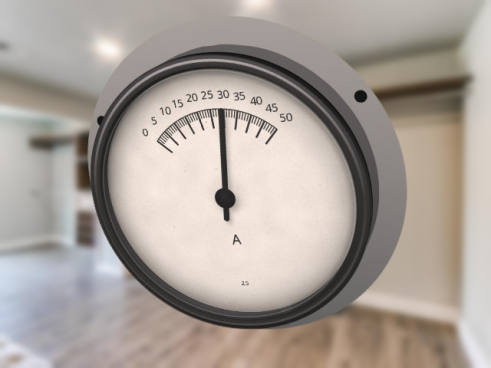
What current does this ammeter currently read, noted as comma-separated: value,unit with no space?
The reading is 30,A
